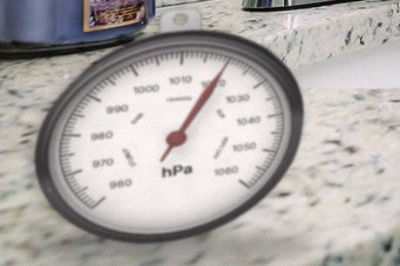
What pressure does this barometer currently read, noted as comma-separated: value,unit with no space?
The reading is 1020,hPa
